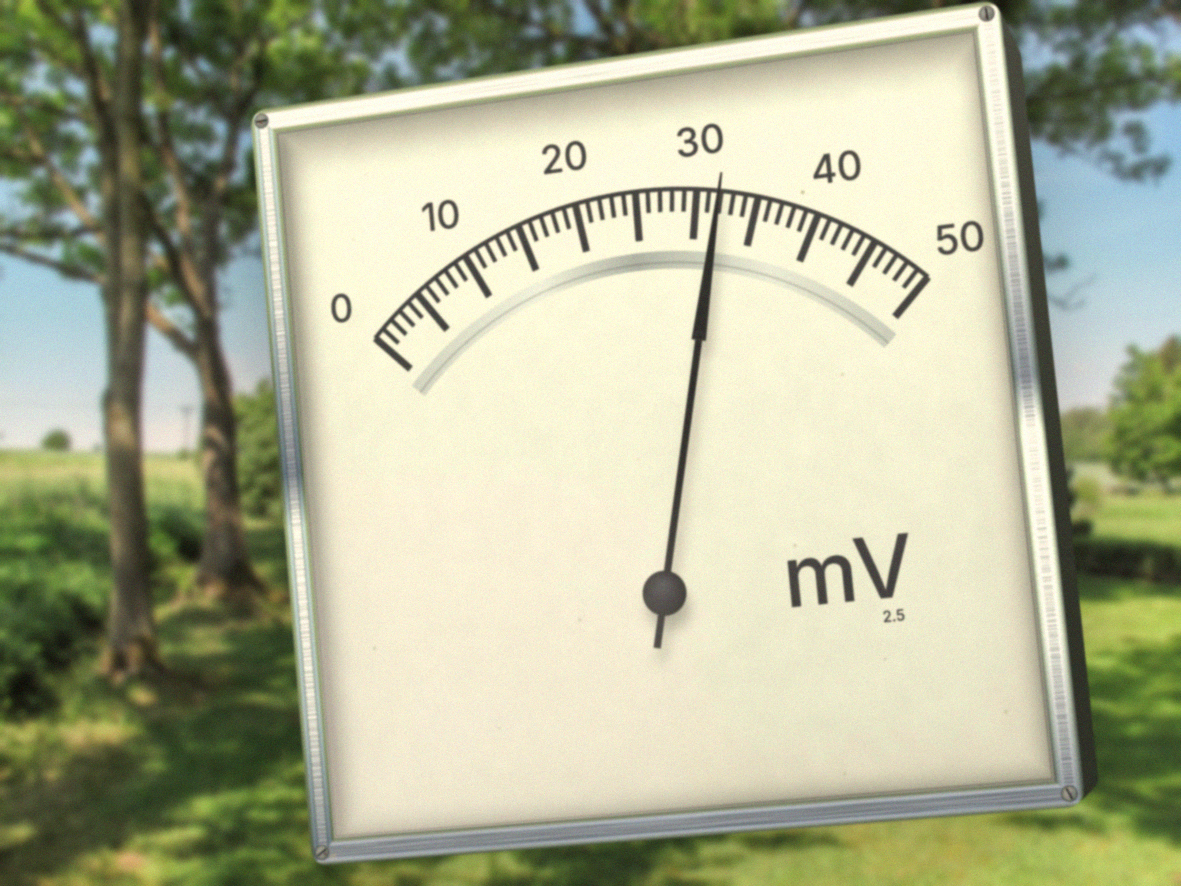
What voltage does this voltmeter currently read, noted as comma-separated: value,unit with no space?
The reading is 32,mV
